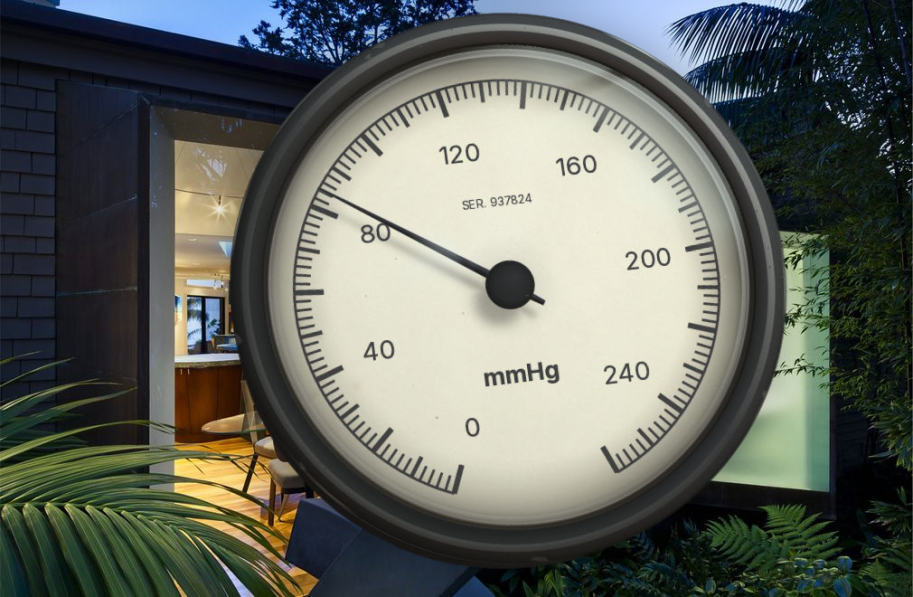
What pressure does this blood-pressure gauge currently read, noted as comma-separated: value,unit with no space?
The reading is 84,mmHg
